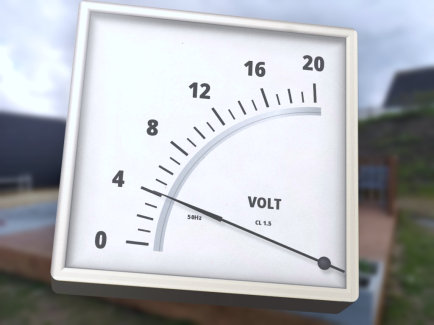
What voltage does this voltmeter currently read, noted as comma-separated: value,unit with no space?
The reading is 4,V
